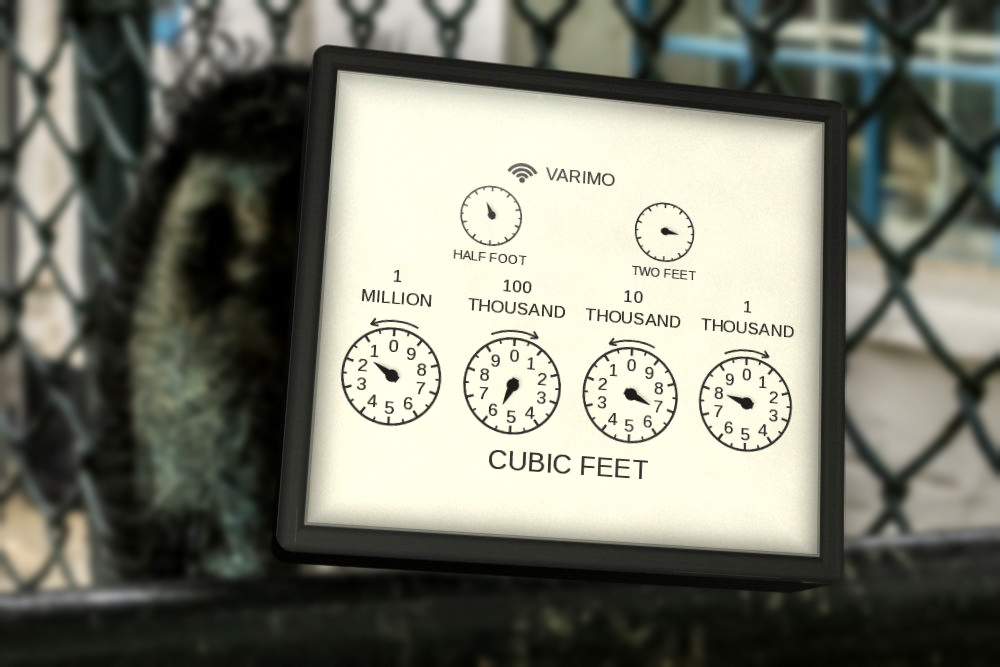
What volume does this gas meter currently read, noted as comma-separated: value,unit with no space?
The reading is 156800,ft³
